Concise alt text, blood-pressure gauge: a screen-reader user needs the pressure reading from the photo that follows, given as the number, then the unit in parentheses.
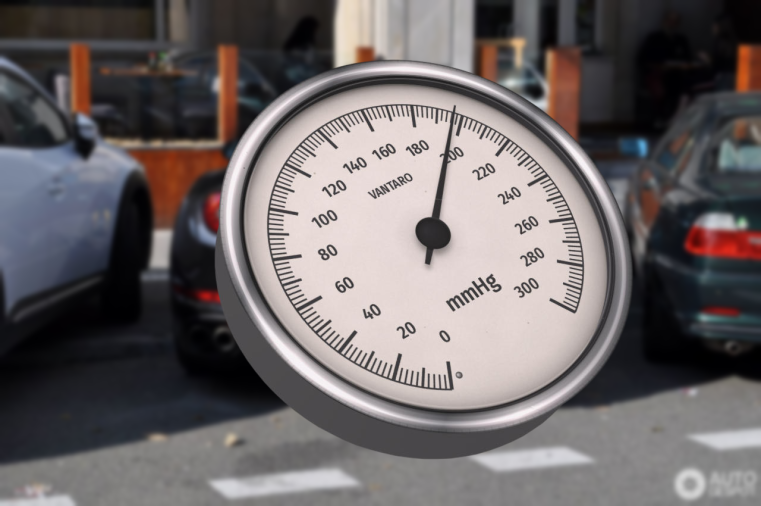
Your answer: 196 (mmHg)
